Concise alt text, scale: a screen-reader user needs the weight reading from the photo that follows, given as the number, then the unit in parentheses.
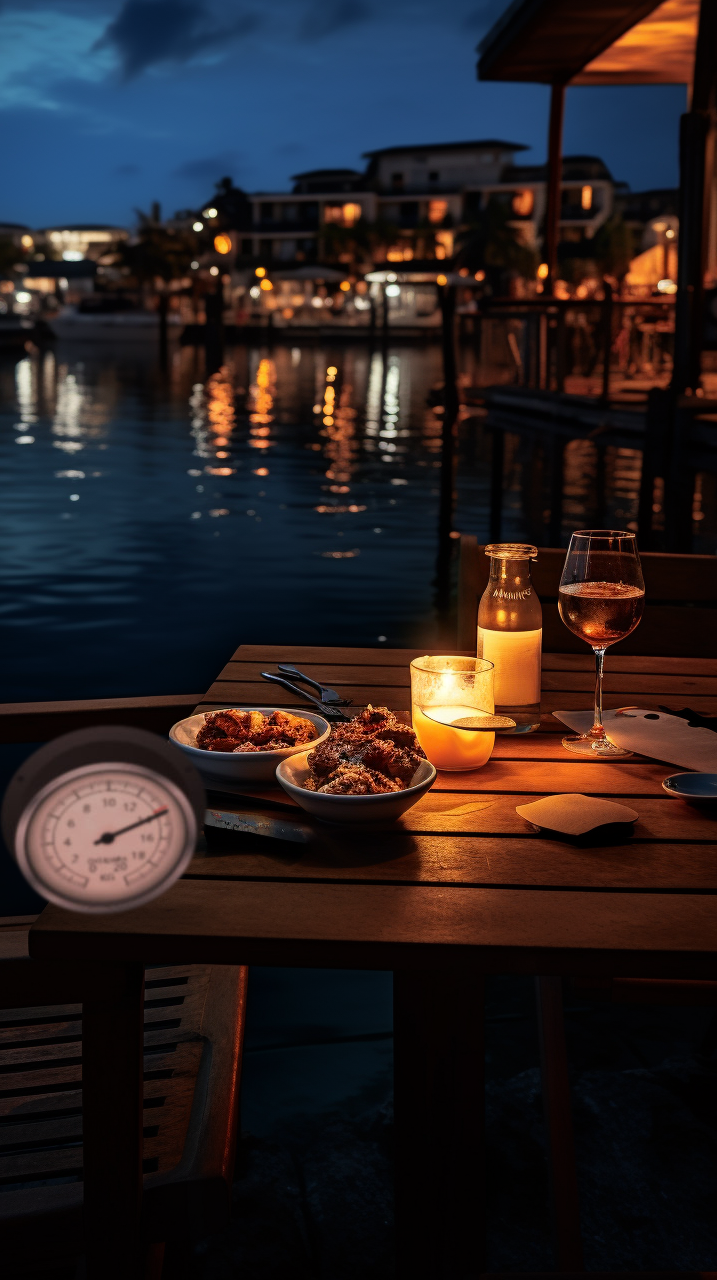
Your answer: 14 (kg)
